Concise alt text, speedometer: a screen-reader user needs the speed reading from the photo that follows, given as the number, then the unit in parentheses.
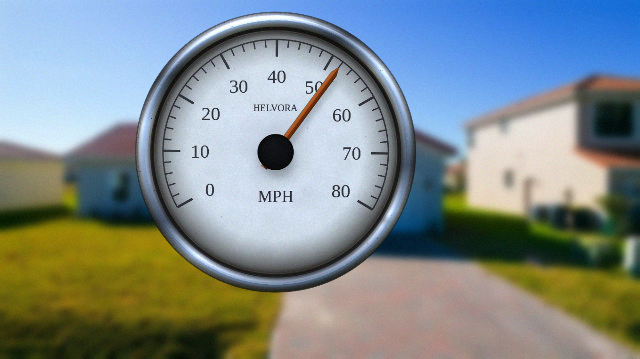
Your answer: 52 (mph)
